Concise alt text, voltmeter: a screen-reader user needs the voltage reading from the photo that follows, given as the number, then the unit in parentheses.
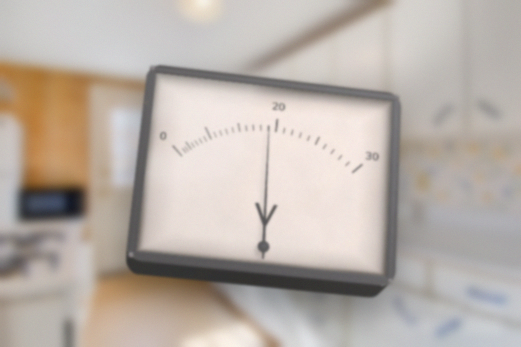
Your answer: 19 (V)
